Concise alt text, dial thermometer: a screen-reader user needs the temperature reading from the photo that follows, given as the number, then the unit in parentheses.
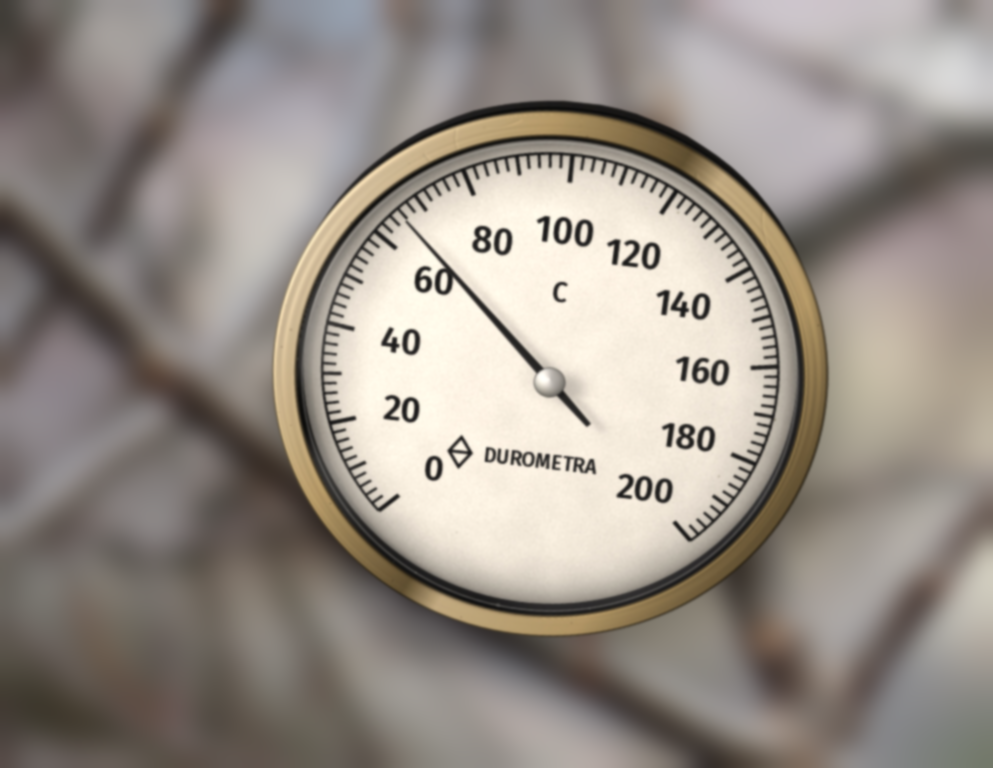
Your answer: 66 (°C)
